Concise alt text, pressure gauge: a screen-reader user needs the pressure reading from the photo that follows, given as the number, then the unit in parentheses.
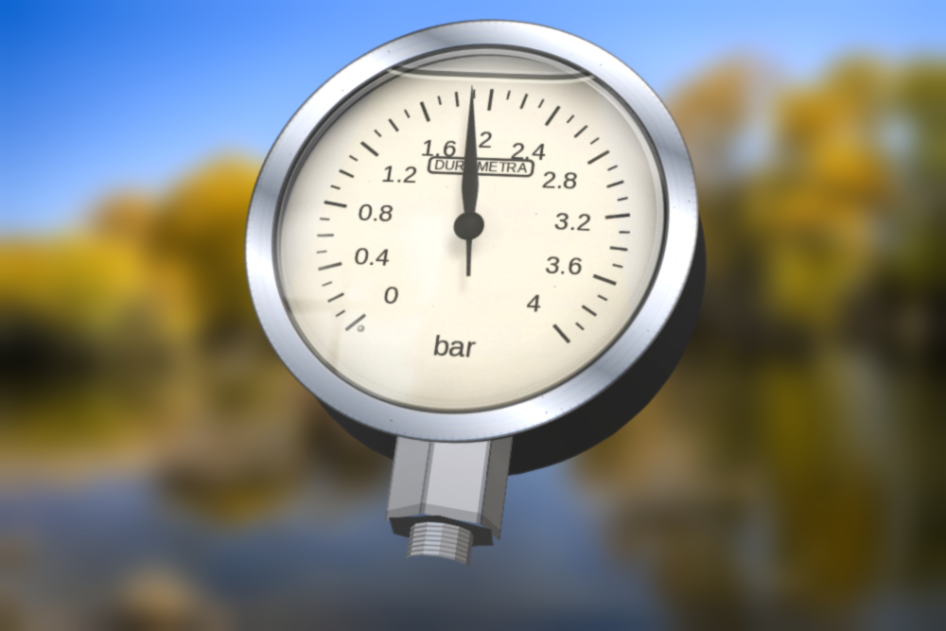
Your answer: 1.9 (bar)
